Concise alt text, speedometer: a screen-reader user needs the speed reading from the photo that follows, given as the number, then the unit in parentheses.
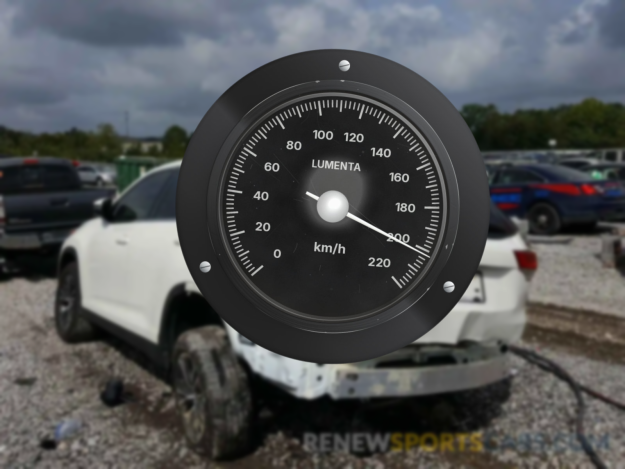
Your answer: 202 (km/h)
